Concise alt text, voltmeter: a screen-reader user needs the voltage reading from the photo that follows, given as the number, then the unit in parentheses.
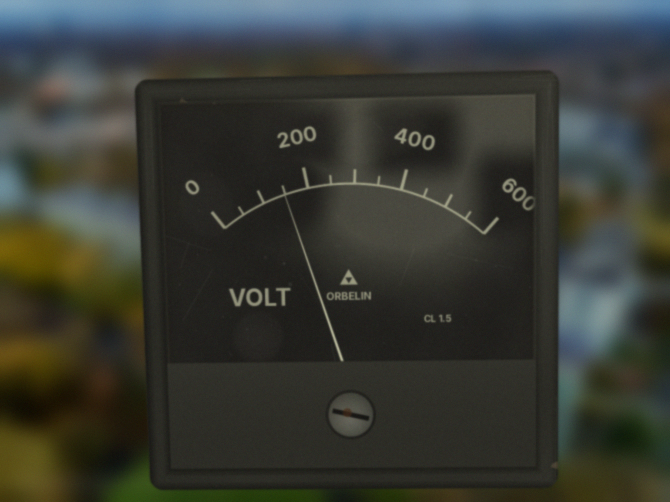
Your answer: 150 (V)
